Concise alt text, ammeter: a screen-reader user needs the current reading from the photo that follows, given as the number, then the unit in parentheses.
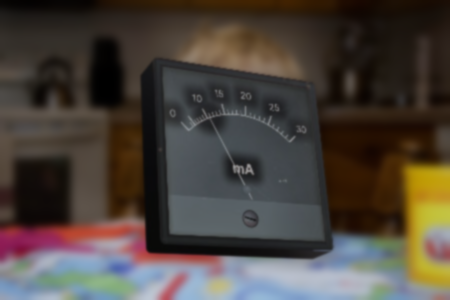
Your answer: 10 (mA)
